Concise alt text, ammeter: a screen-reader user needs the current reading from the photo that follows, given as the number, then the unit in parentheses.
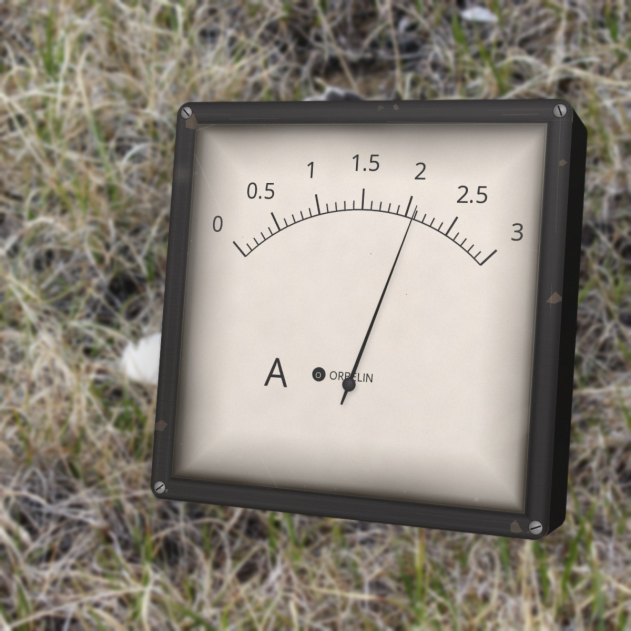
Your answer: 2.1 (A)
